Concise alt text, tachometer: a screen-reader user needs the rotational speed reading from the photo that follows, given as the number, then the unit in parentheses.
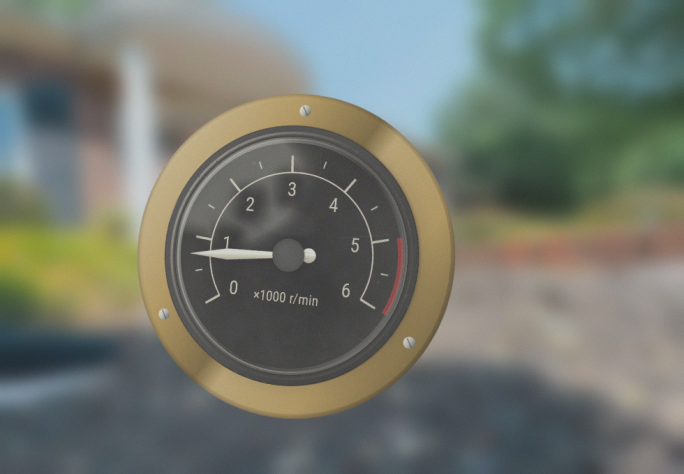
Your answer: 750 (rpm)
